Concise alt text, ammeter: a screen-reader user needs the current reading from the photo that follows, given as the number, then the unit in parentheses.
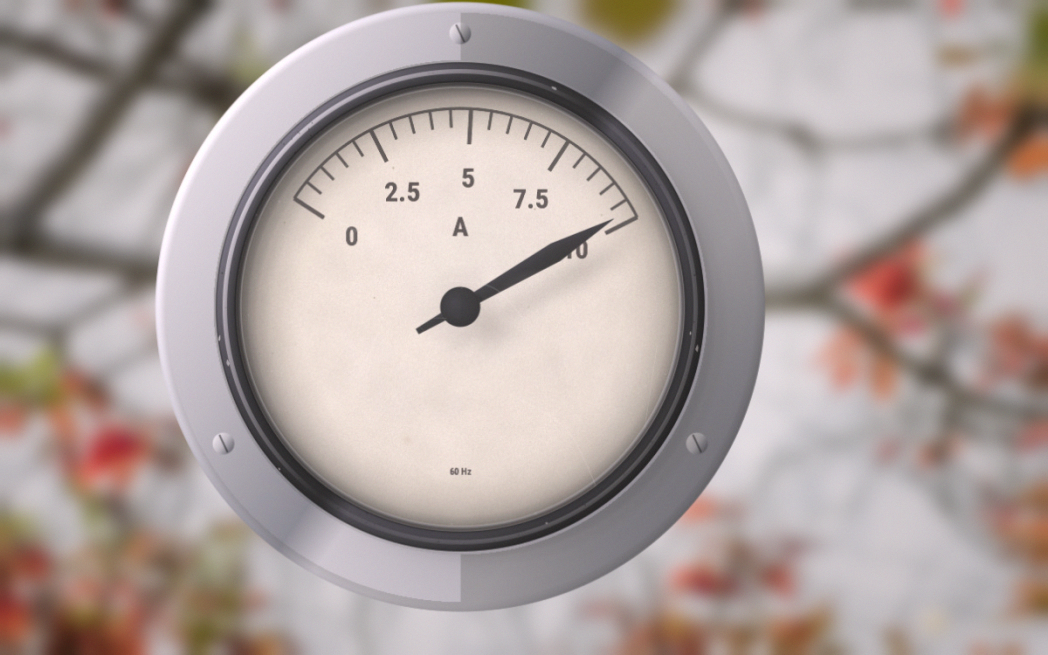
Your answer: 9.75 (A)
